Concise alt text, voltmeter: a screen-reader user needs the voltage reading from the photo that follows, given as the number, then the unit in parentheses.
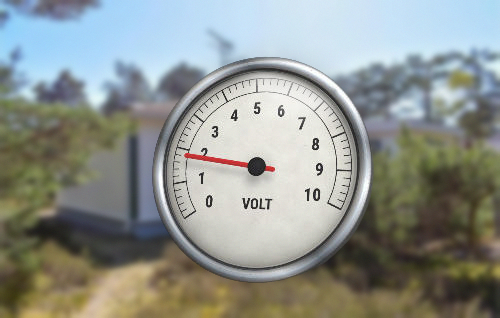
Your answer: 1.8 (V)
